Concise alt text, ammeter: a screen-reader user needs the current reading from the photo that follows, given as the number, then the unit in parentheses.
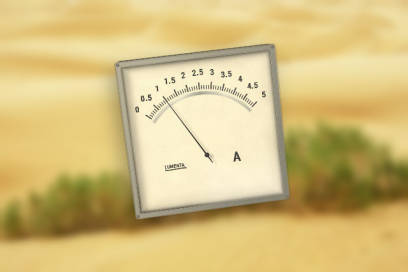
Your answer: 1 (A)
